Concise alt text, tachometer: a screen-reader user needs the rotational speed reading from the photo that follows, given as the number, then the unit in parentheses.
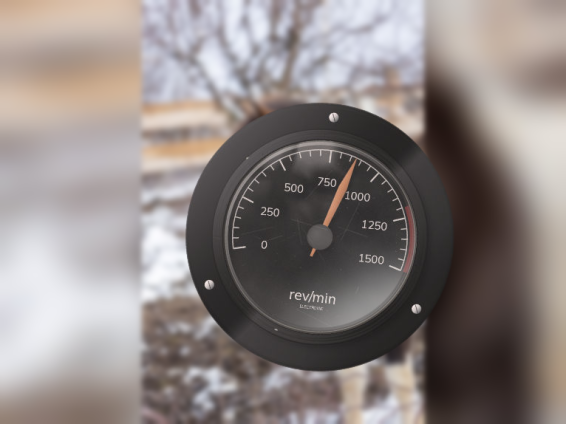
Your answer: 875 (rpm)
